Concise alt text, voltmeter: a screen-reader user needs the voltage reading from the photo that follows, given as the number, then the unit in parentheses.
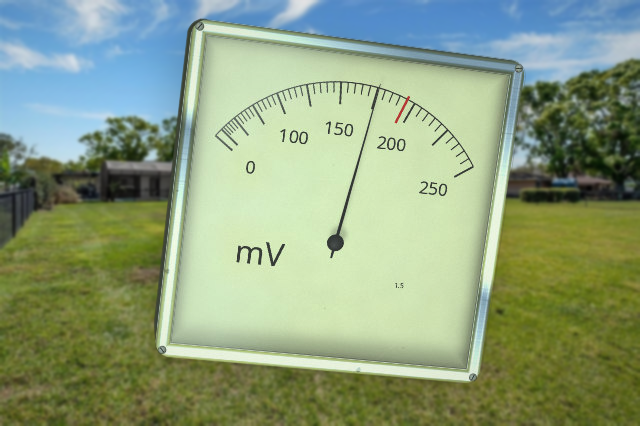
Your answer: 175 (mV)
